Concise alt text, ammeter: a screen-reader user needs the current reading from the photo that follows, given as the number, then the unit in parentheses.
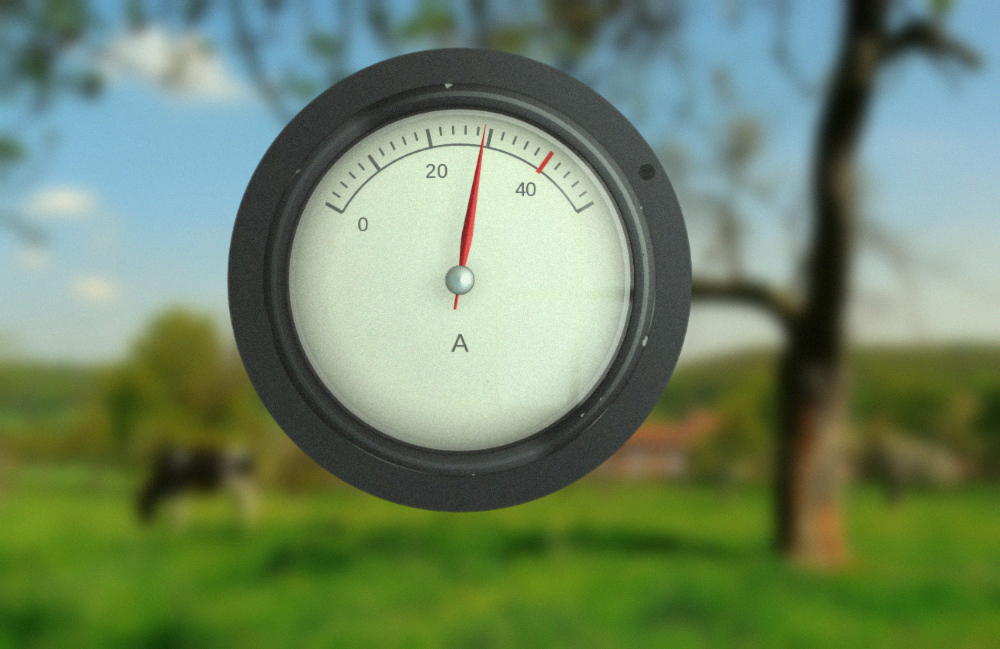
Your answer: 29 (A)
